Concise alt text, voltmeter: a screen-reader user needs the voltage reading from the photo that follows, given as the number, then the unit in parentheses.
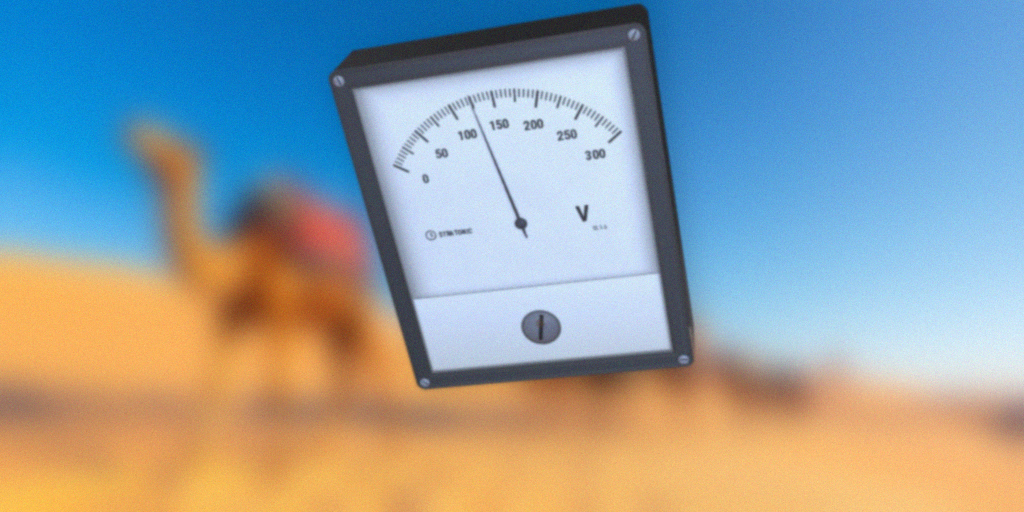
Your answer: 125 (V)
